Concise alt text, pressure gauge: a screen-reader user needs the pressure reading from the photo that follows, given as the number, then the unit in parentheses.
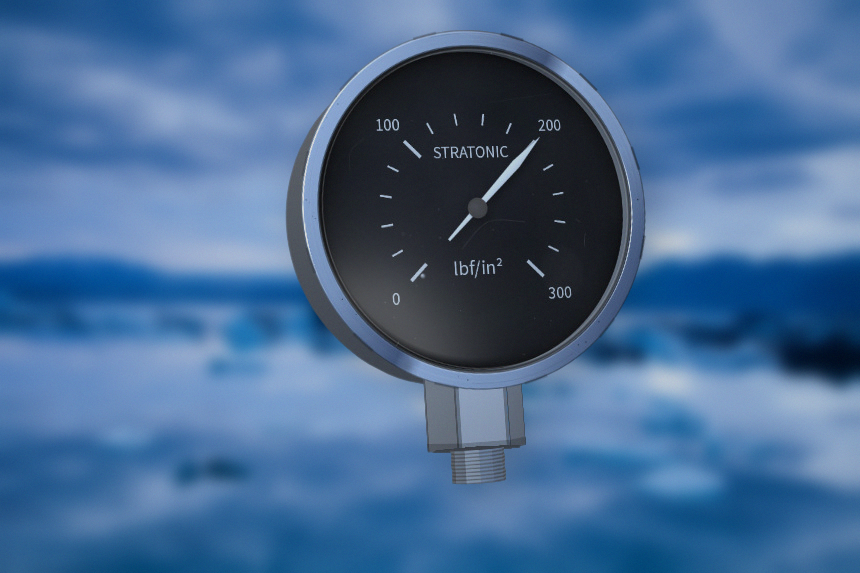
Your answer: 200 (psi)
